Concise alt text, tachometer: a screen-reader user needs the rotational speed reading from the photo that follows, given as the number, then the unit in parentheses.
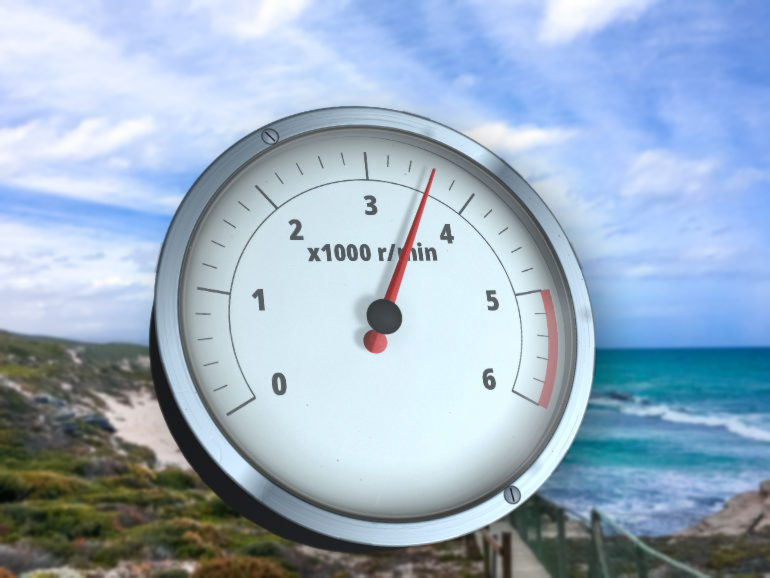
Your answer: 3600 (rpm)
